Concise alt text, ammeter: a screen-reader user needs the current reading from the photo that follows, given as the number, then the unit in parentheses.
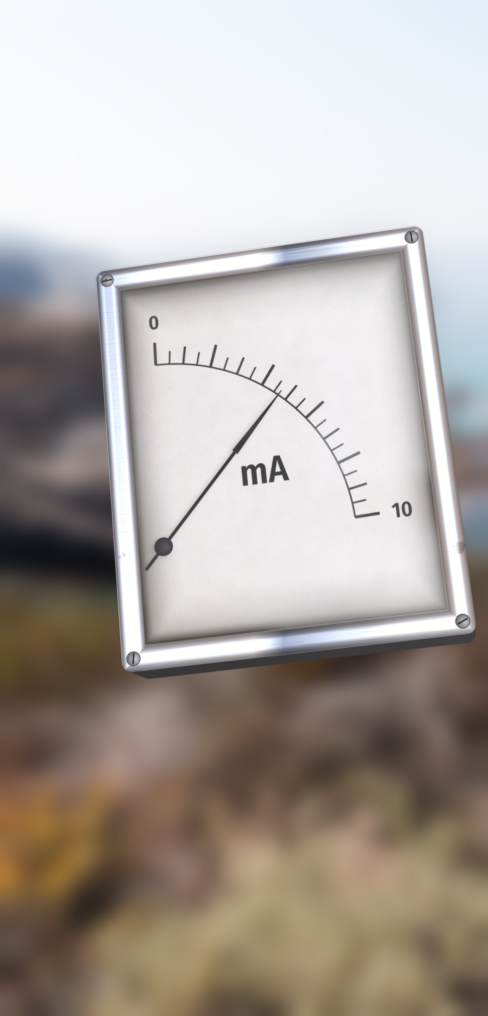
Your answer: 4.75 (mA)
